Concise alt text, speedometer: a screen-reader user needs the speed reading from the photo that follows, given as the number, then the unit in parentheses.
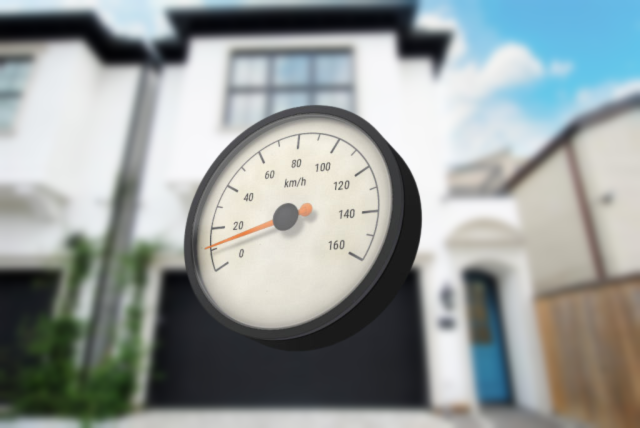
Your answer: 10 (km/h)
